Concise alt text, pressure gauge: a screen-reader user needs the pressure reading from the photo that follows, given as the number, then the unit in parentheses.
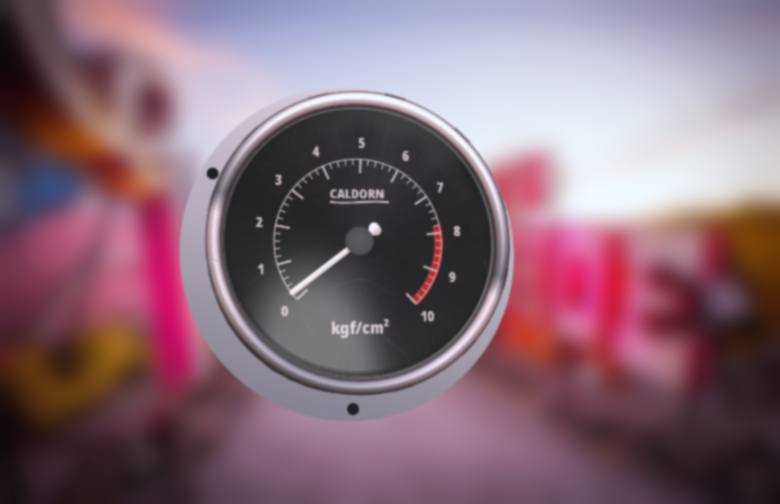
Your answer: 0.2 (kg/cm²)
